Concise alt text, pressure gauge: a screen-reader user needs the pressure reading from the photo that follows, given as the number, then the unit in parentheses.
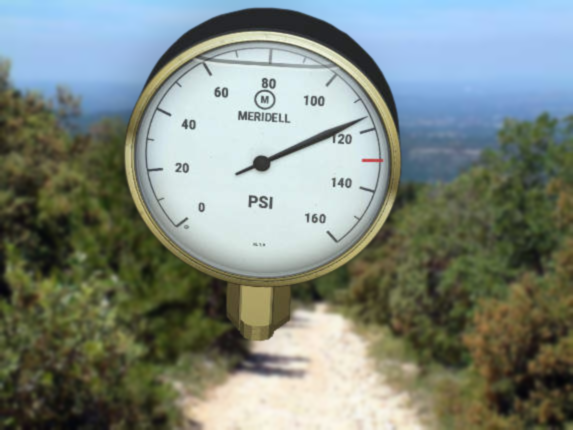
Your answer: 115 (psi)
